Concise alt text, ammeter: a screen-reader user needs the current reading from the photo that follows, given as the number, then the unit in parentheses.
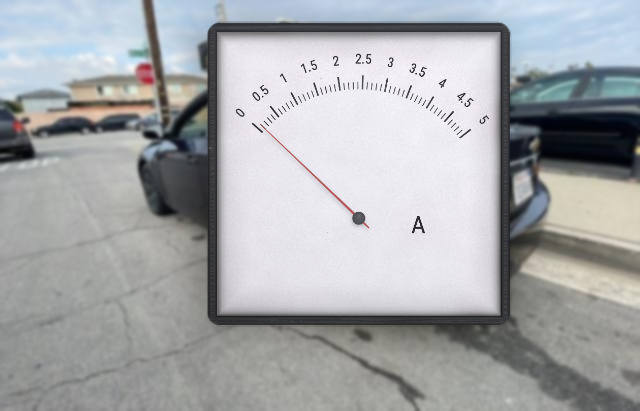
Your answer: 0.1 (A)
